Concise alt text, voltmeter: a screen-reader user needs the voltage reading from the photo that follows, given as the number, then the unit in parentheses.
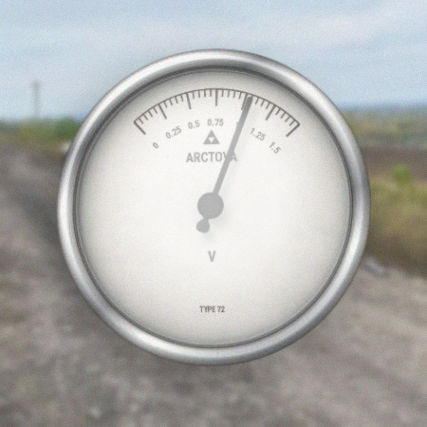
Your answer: 1.05 (V)
